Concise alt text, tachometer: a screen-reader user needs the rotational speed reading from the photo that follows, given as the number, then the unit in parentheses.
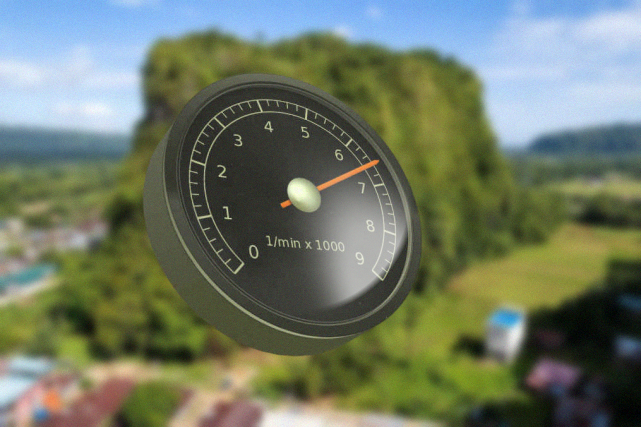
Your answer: 6600 (rpm)
